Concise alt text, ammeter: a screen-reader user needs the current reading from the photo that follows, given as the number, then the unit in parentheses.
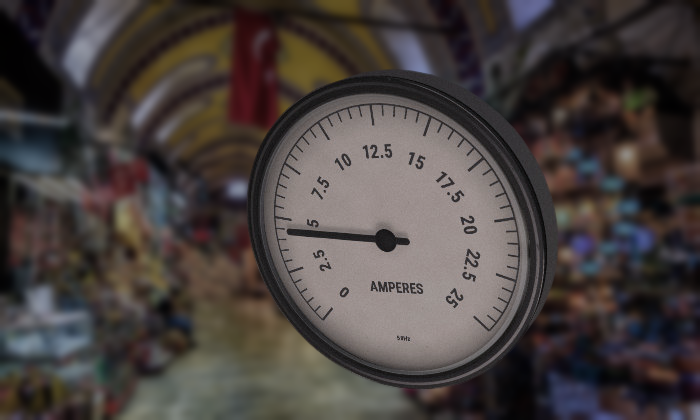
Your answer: 4.5 (A)
